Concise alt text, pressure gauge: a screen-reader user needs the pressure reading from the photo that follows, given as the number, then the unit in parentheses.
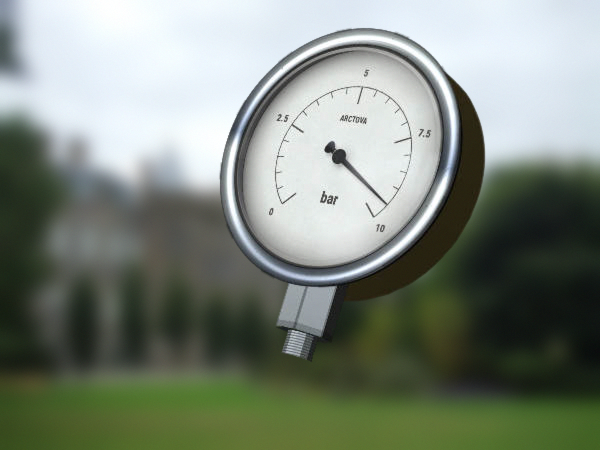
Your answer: 9.5 (bar)
